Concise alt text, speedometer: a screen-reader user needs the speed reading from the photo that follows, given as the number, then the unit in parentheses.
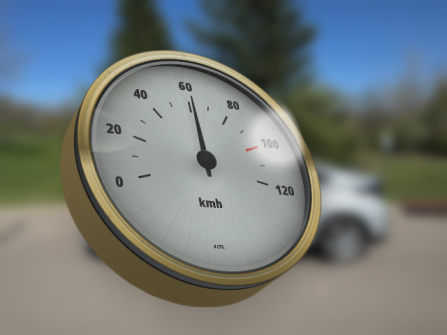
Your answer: 60 (km/h)
